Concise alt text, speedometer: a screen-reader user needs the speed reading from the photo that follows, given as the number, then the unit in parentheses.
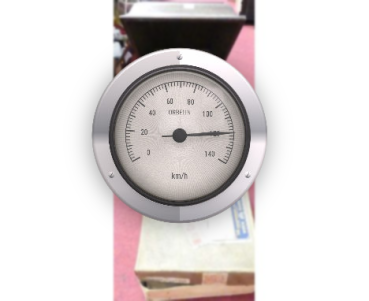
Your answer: 120 (km/h)
